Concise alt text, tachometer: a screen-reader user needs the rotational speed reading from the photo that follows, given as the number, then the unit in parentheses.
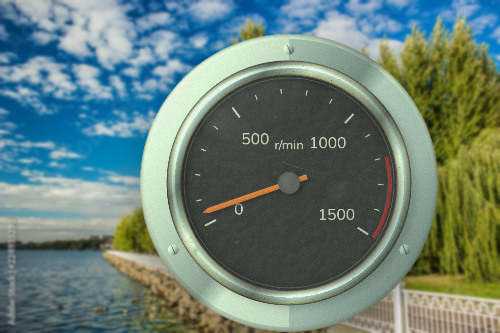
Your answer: 50 (rpm)
